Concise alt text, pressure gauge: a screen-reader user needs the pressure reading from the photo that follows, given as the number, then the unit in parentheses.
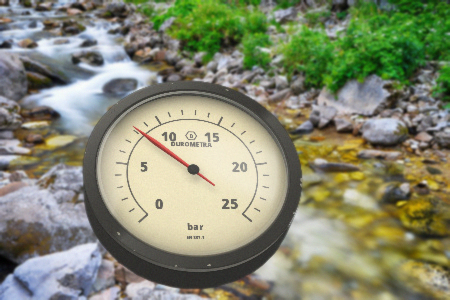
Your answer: 8 (bar)
